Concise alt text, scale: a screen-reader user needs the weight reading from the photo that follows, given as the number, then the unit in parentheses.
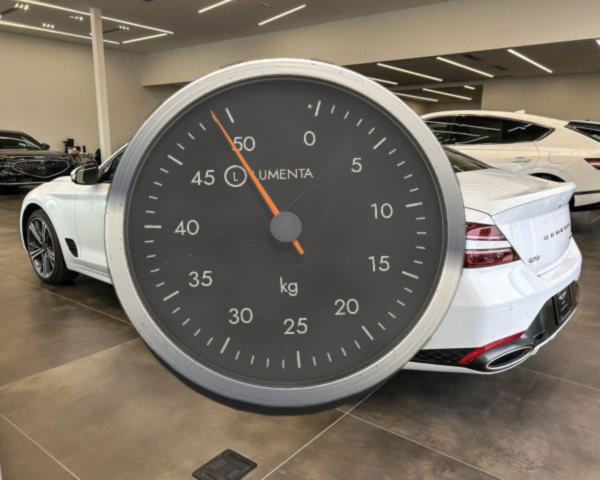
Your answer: 49 (kg)
